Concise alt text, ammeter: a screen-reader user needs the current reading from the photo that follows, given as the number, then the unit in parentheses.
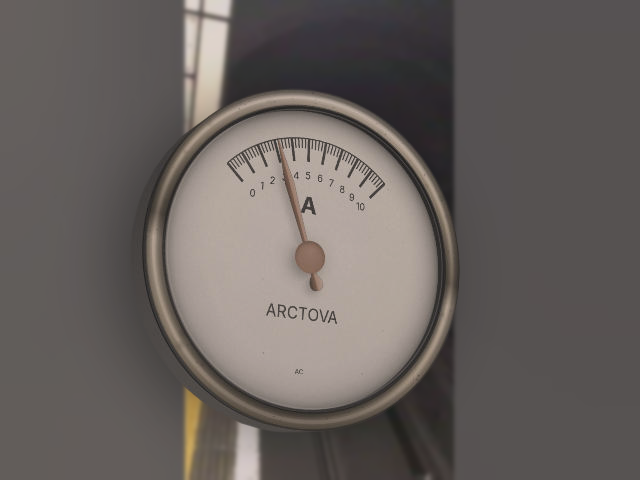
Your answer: 3 (A)
